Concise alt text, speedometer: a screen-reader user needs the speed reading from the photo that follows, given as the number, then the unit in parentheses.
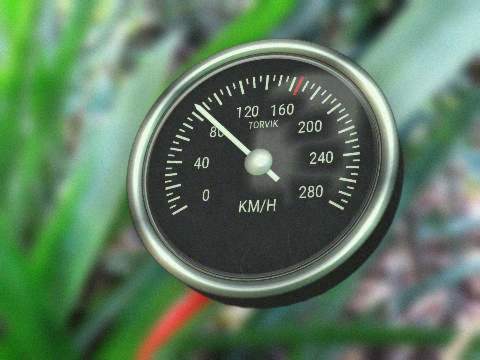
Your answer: 85 (km/h)
